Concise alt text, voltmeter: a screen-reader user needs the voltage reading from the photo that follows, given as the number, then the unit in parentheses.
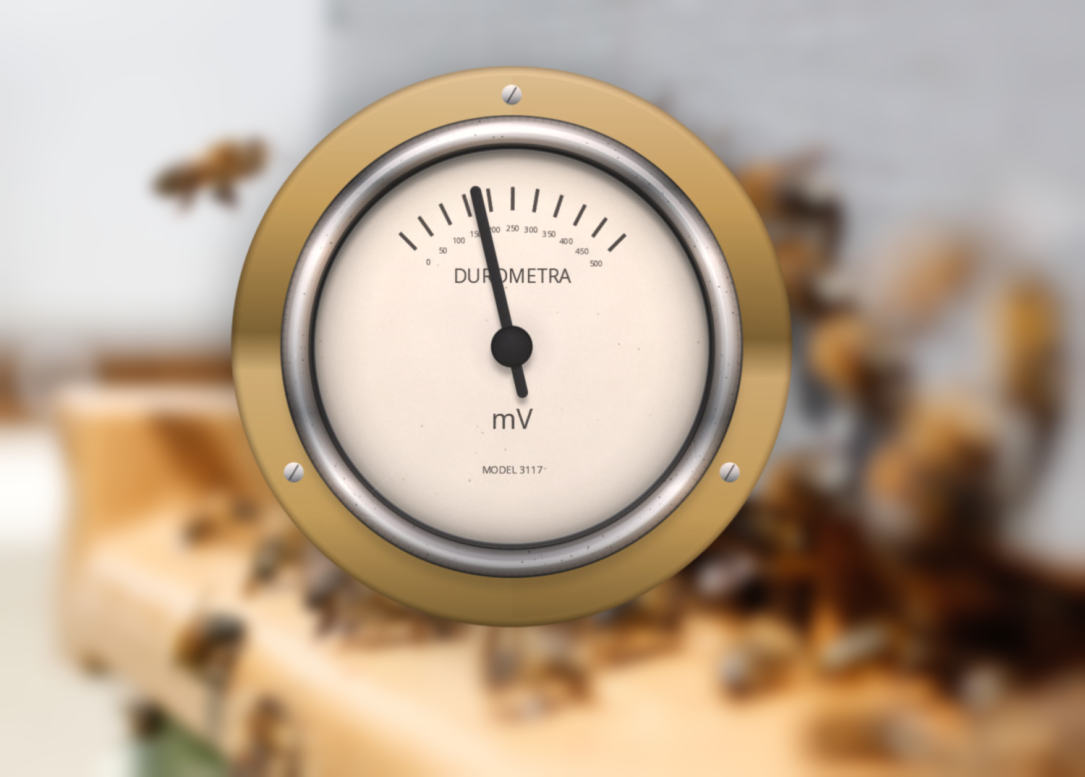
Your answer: 175 (mV)
